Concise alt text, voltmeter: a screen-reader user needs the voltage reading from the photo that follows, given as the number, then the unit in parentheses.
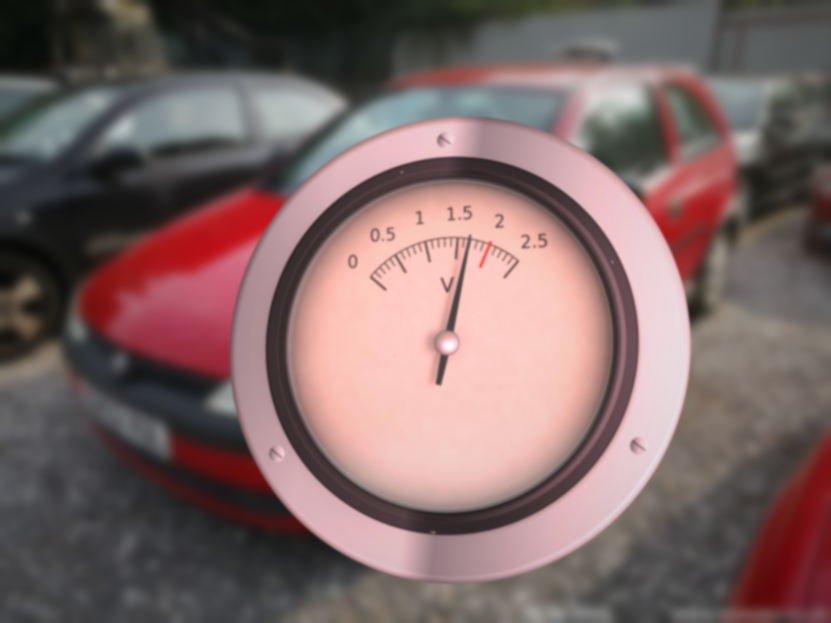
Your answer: 1.7 (V)
